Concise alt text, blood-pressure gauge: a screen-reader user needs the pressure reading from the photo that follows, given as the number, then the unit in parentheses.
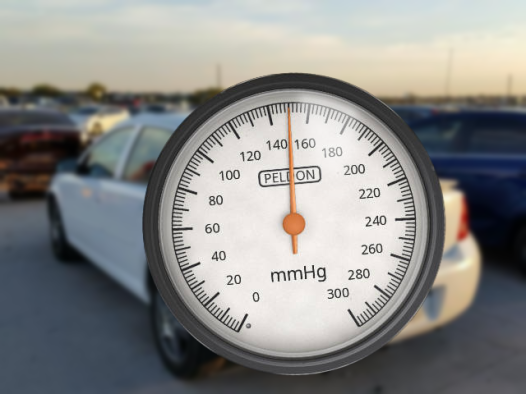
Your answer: 150 (mmHg)
